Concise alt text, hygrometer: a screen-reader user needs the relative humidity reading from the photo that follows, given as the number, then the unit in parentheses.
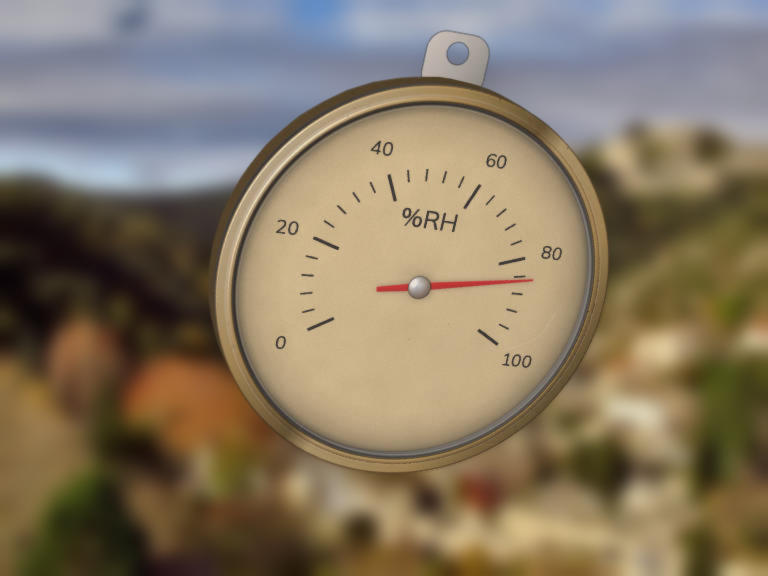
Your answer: 84 (%)
